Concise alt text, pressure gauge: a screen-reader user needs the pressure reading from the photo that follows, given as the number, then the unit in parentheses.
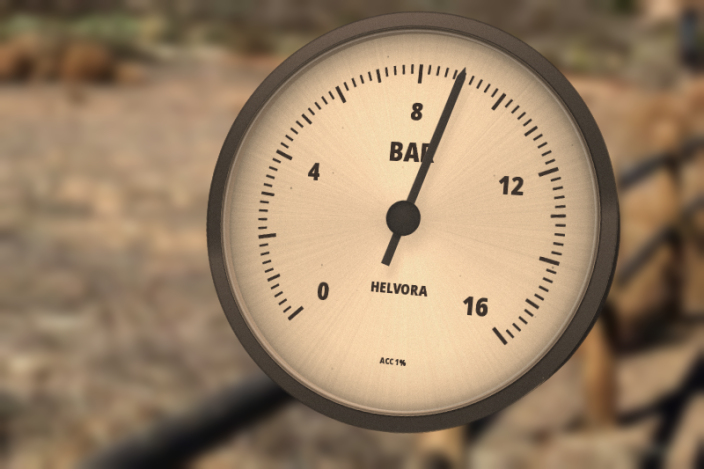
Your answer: 9 (bar)
